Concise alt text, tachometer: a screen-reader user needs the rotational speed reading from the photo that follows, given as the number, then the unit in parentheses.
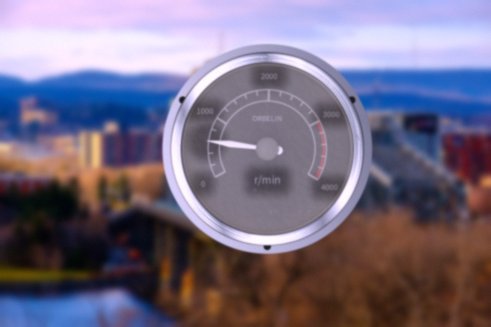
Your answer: 600 (rpm)
